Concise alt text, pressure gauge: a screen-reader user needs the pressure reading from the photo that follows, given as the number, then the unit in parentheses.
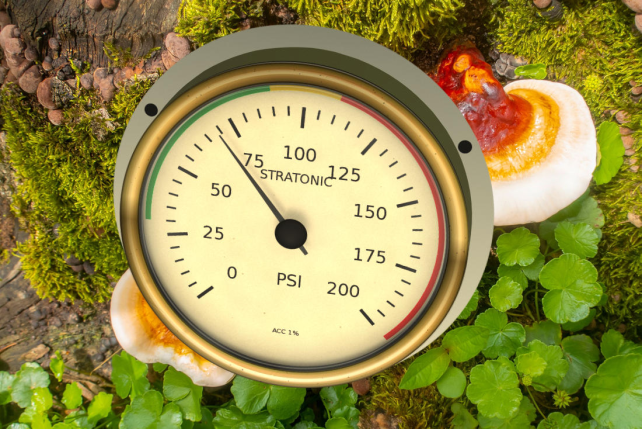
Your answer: 70 (psi)
